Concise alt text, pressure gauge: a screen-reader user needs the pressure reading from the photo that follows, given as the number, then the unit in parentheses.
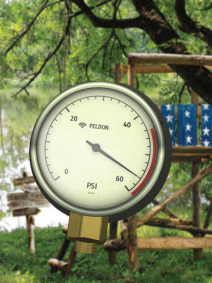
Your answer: 56 (psi)
